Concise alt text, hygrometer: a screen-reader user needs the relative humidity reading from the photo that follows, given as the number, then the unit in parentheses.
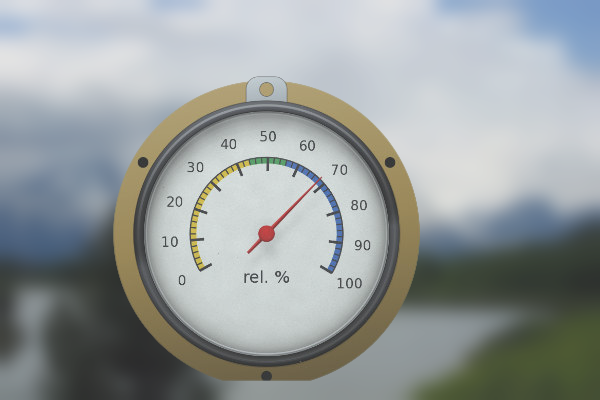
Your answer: 68 (%)
